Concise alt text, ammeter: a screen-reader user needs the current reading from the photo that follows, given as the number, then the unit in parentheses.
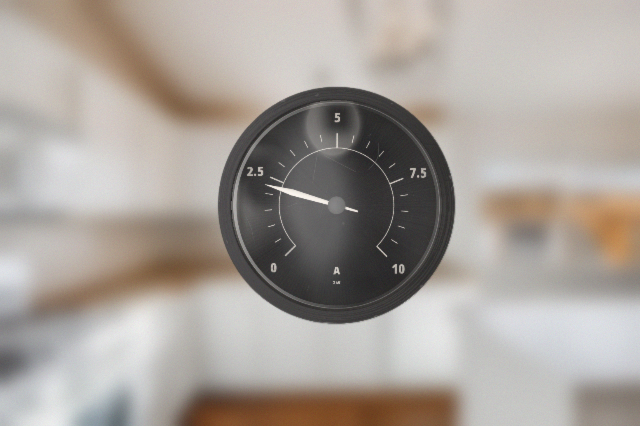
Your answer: 2.25 (A)
